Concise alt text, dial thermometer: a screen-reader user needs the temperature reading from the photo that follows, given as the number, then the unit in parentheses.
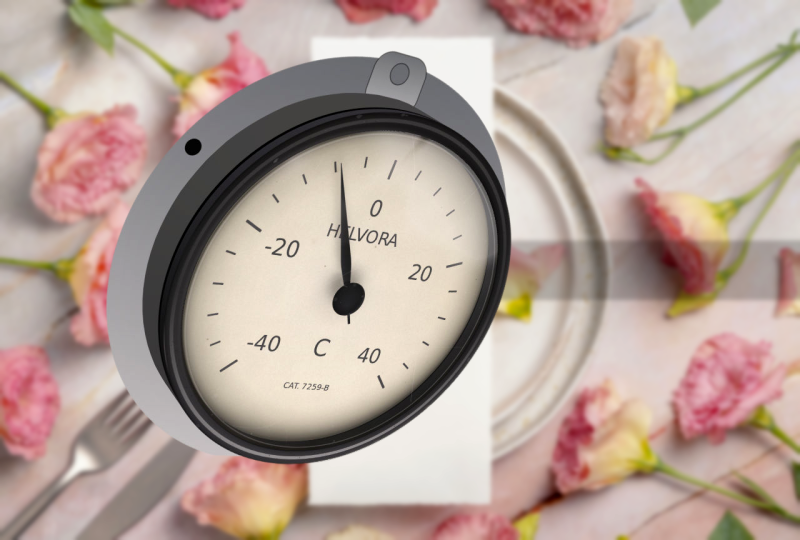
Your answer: -8 (°C)
